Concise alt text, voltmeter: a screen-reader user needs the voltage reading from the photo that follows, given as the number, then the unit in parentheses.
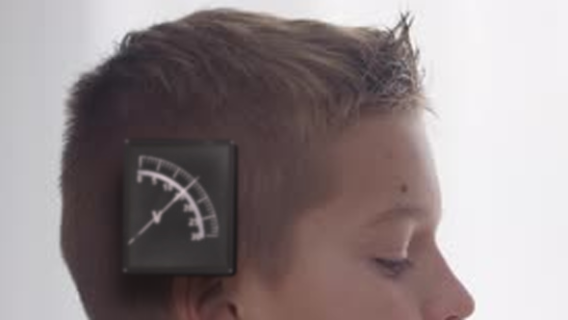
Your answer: 15 (V)
